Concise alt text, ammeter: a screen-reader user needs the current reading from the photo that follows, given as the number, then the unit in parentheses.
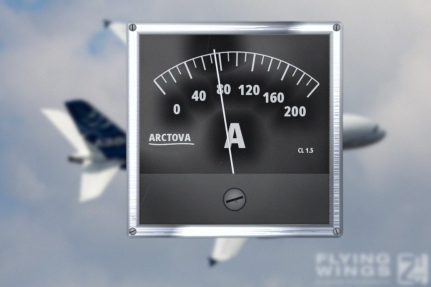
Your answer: 75 (A)
